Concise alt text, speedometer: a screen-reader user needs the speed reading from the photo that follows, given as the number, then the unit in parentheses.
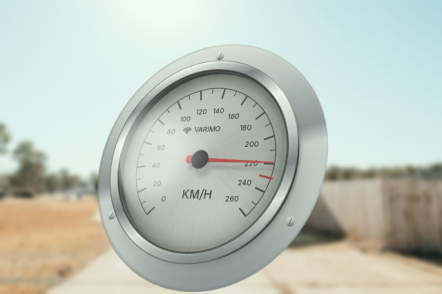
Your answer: 220 (km/h)
